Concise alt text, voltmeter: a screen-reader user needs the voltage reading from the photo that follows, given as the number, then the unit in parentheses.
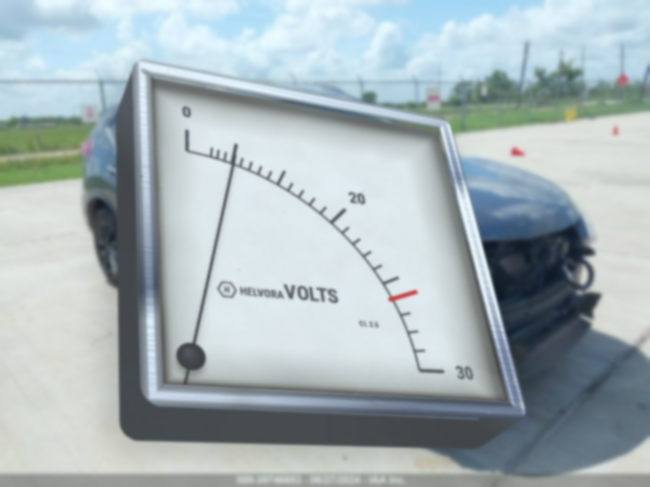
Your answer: 10 (V)
